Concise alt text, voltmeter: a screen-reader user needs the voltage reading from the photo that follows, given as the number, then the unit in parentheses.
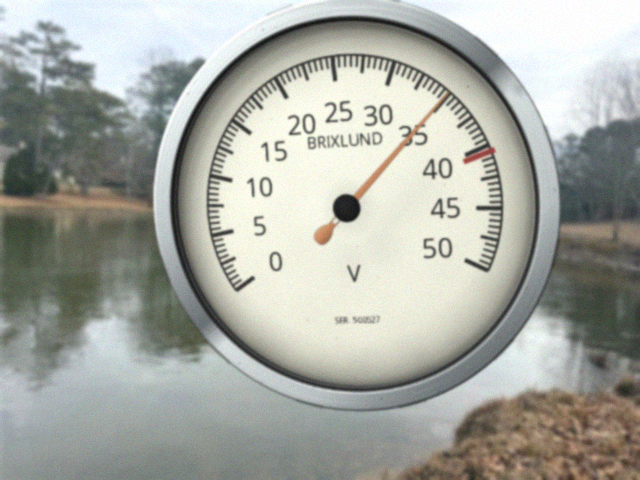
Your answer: 35 (V)
